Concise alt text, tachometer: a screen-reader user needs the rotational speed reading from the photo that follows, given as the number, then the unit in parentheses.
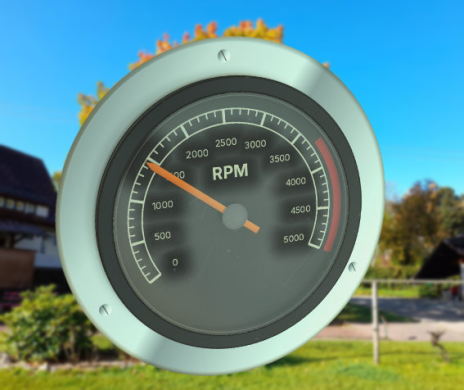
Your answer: 1450 (rpm)
